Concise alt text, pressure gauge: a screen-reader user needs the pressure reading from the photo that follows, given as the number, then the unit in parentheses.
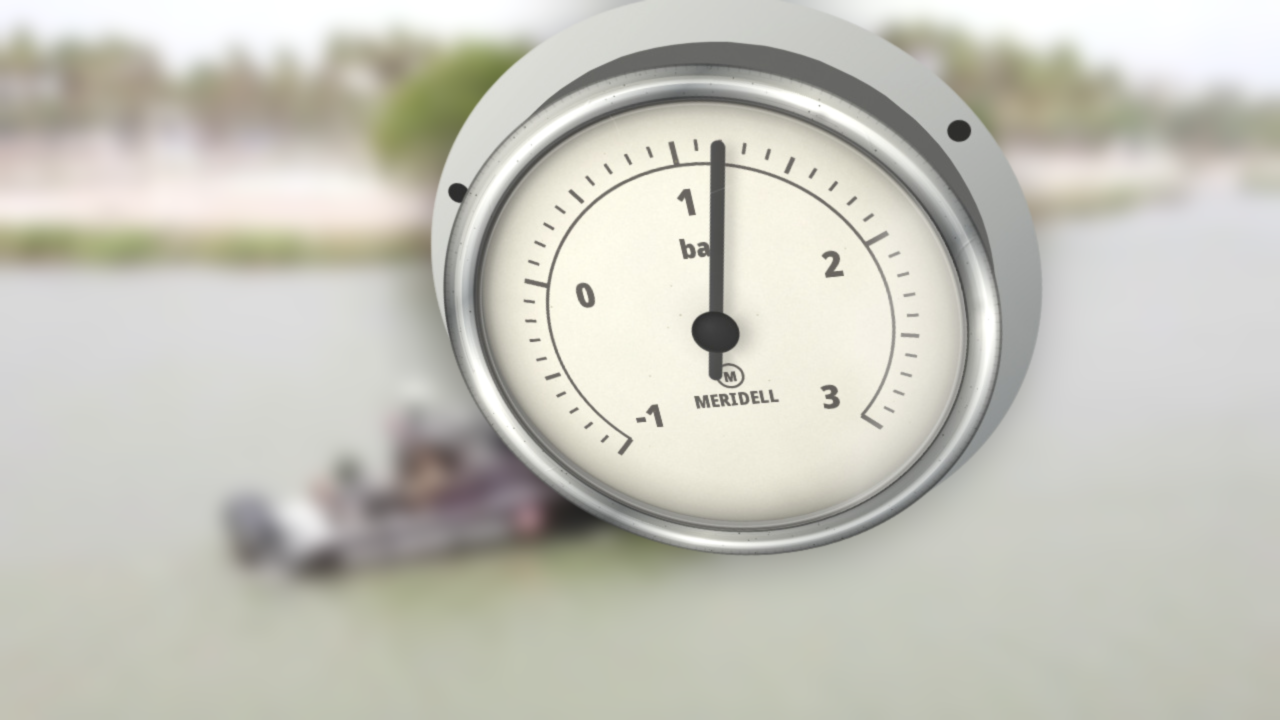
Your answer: 1.2 (bar)
